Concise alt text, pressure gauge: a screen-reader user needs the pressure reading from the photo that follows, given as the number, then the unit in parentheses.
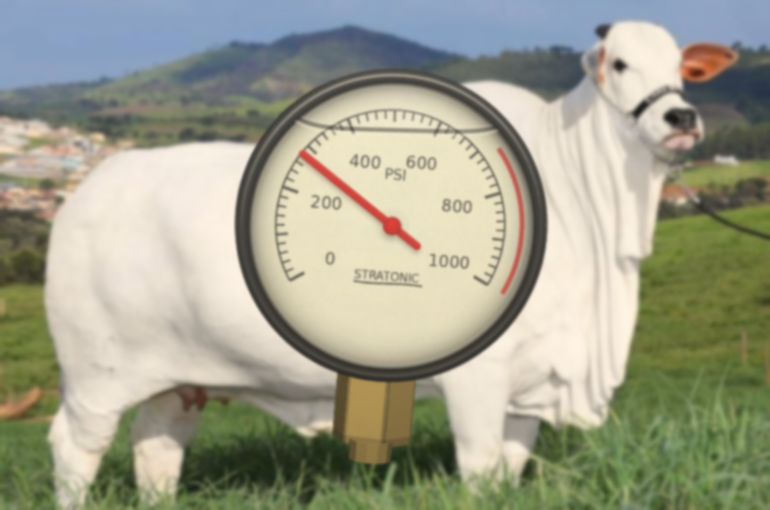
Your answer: 280 (psi)
